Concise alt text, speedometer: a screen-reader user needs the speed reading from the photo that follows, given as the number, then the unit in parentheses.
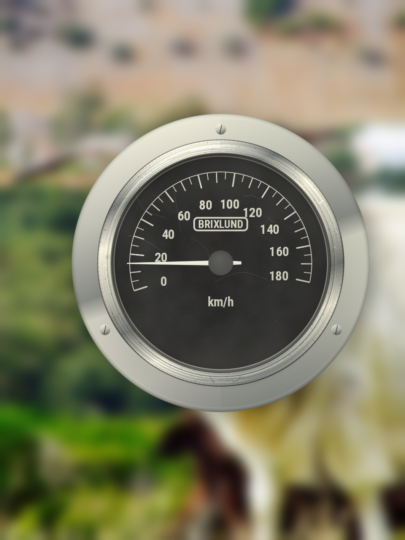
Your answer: 15 (km/h)
